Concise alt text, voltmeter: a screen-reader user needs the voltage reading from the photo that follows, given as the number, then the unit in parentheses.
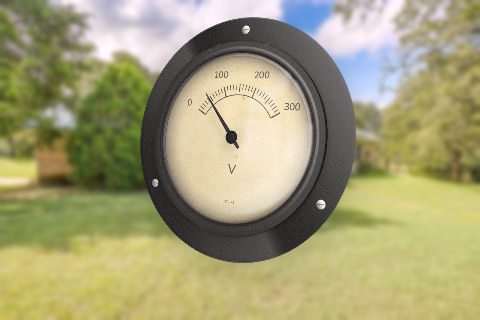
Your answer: 50 (V)
